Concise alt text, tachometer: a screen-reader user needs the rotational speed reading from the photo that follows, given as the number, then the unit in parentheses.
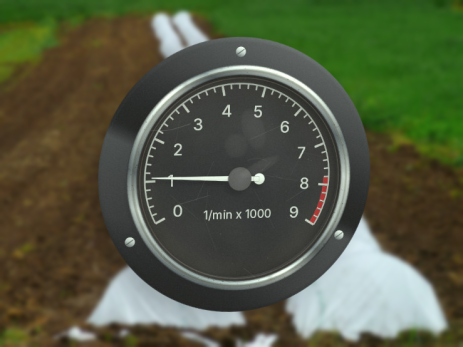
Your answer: 1100 (rpm)
